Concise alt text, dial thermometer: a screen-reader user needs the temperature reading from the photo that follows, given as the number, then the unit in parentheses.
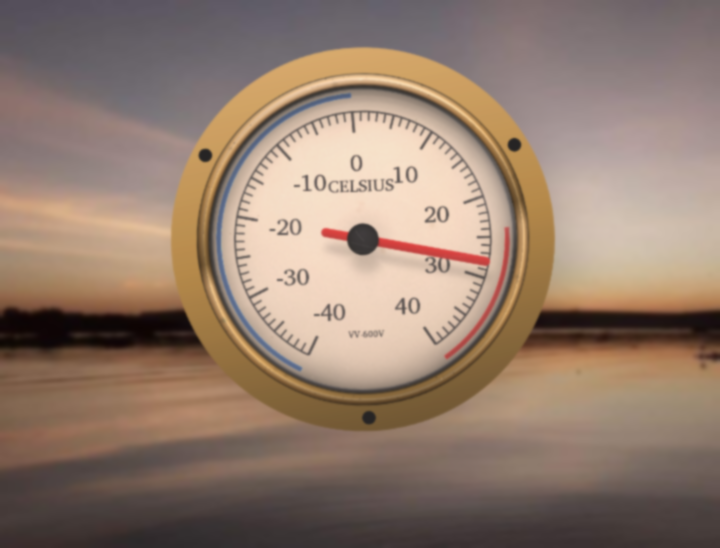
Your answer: 28 (°C)
